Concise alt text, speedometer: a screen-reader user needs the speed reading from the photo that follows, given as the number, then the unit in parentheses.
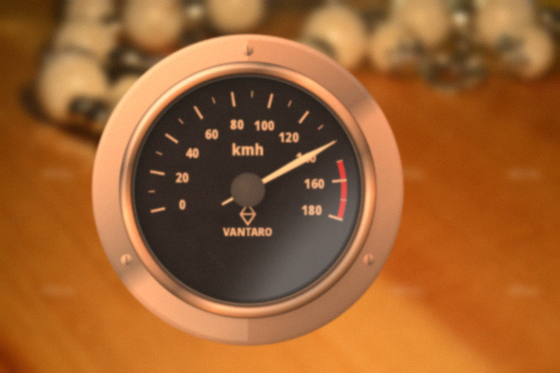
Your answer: 140 (km/h)
